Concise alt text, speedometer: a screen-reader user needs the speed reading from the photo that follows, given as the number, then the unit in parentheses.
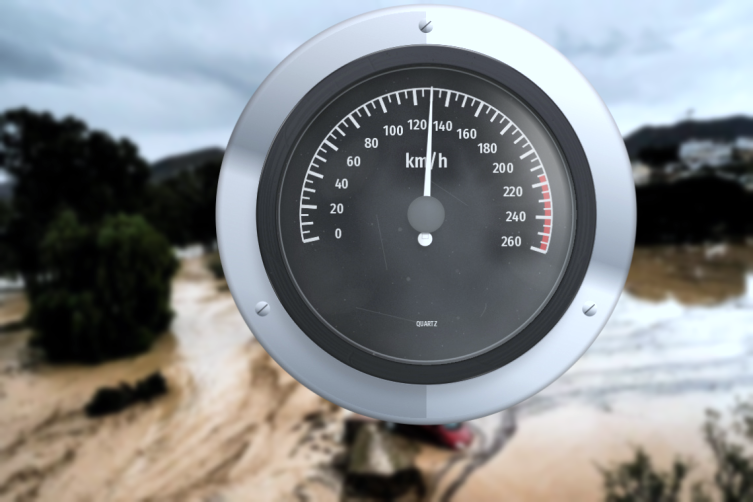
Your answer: 130 (km/h)
